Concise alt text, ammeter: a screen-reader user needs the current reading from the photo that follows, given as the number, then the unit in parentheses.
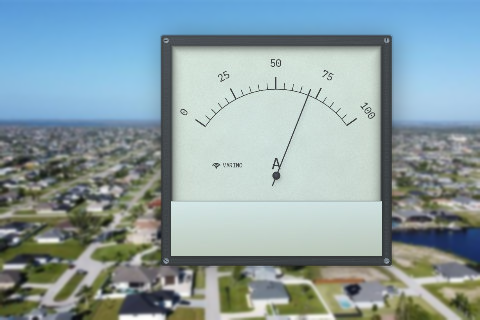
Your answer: 70 (A)
